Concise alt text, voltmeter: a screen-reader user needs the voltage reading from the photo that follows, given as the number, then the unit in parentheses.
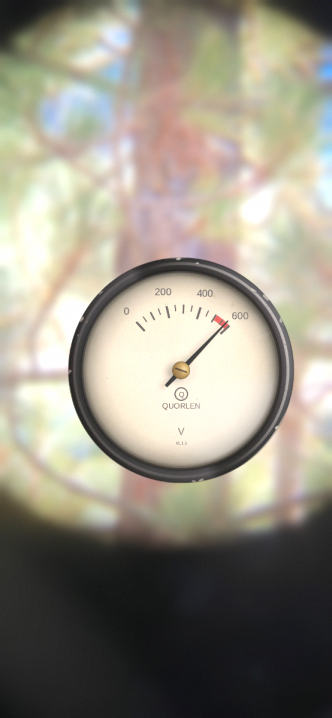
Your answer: 575 (V)
